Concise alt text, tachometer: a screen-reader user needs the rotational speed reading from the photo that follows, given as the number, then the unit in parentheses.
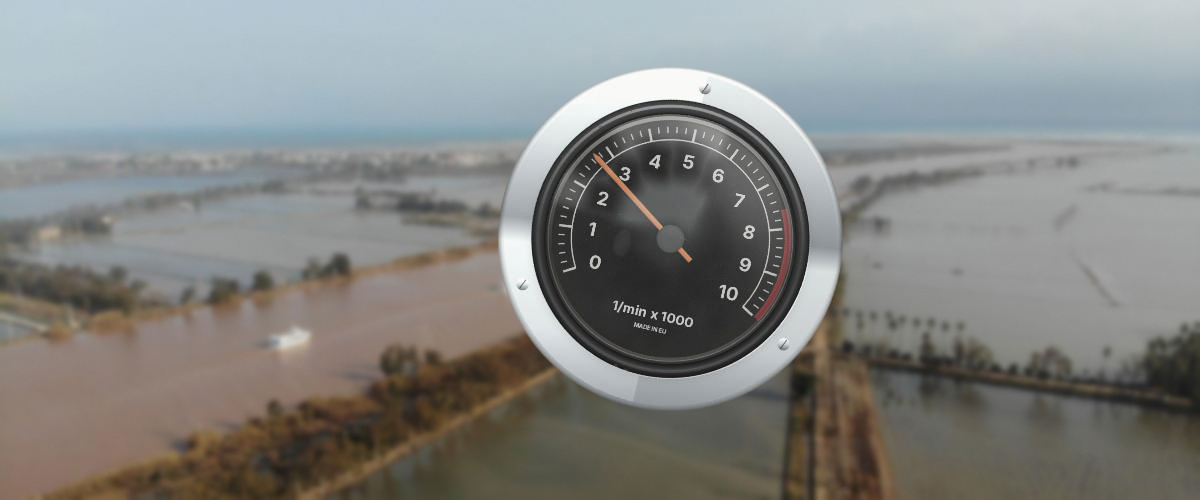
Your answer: 2700 (rpm)
